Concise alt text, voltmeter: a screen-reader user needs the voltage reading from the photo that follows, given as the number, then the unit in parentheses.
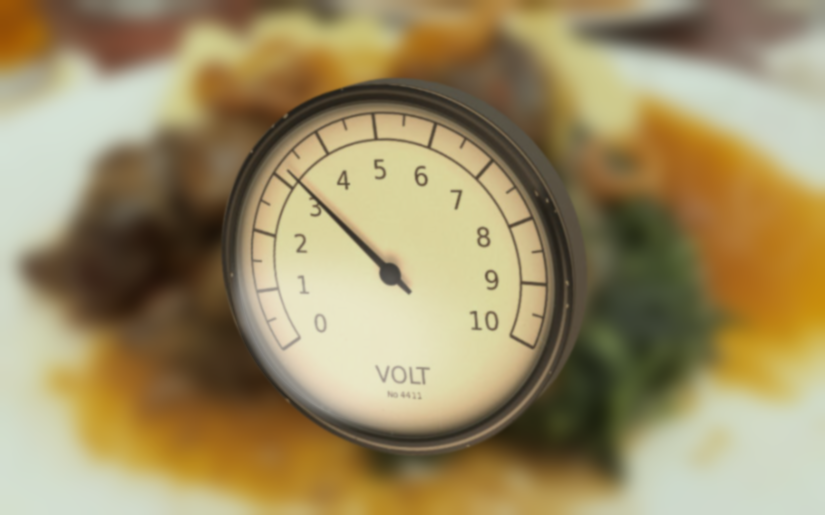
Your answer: 3.25 (V)
